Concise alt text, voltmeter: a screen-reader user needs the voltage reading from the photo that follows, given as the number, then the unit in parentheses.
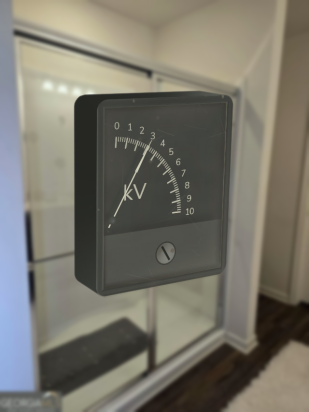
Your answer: 3 (kV)
